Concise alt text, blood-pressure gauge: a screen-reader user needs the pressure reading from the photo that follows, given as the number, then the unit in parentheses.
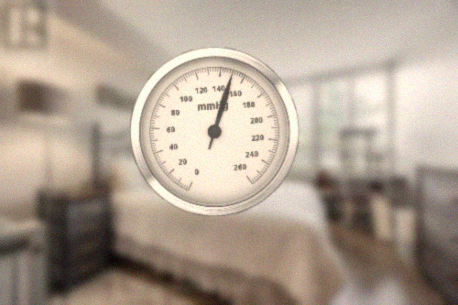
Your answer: 150 (mmHg)
